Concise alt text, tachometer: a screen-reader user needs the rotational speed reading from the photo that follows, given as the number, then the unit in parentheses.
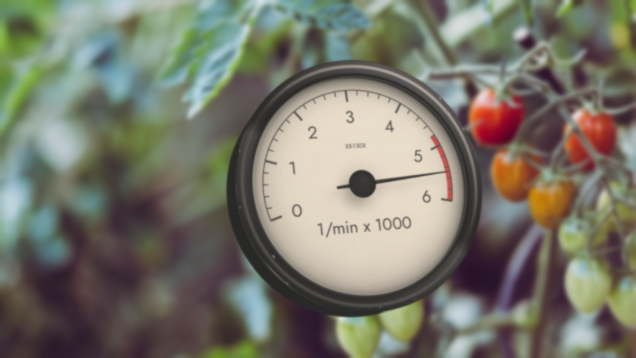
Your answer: 5500 (rpm)
